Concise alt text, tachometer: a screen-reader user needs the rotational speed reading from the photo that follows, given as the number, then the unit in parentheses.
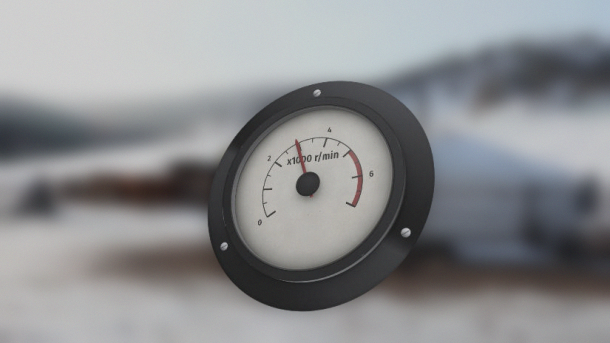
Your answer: 3000 (rpm)
